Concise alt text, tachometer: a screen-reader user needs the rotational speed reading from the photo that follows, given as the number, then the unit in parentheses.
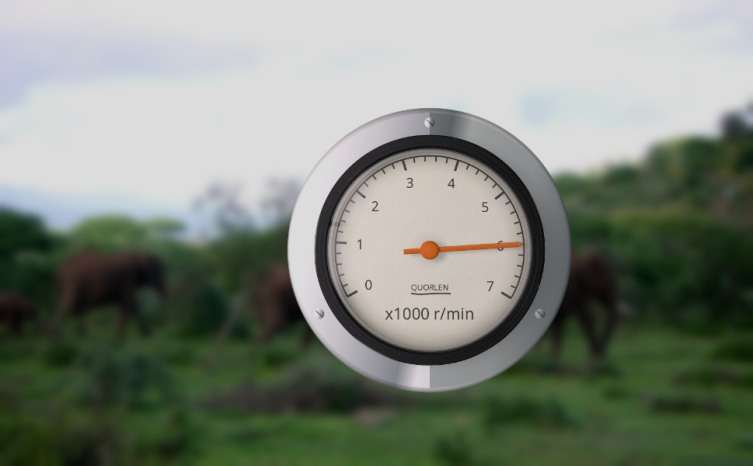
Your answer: 6000 (rpm)
